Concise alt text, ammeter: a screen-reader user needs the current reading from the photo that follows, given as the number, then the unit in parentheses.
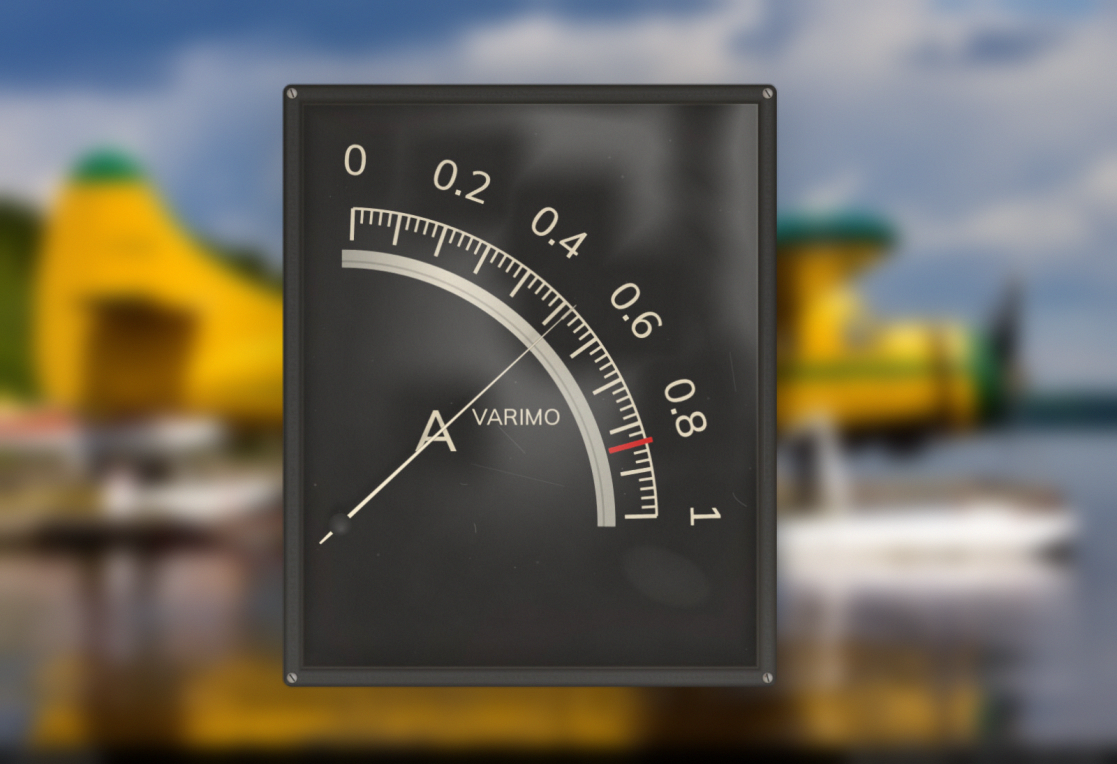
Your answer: 0.52 (A)
